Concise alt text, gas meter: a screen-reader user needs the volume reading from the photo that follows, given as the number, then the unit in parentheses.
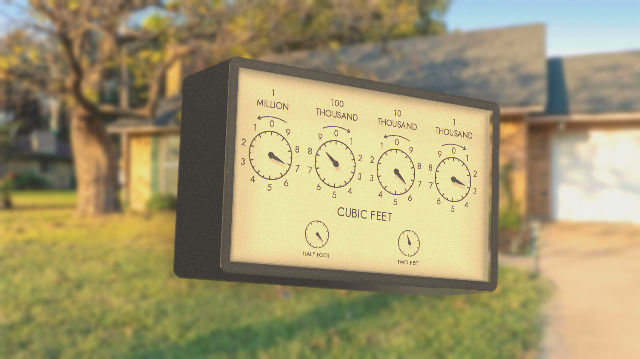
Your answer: 686300 (ft³)
